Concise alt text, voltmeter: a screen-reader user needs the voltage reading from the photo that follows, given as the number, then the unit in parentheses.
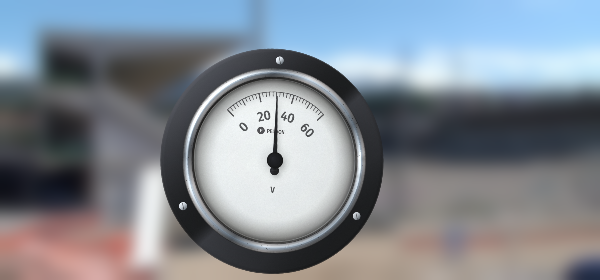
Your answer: 30 (V)
